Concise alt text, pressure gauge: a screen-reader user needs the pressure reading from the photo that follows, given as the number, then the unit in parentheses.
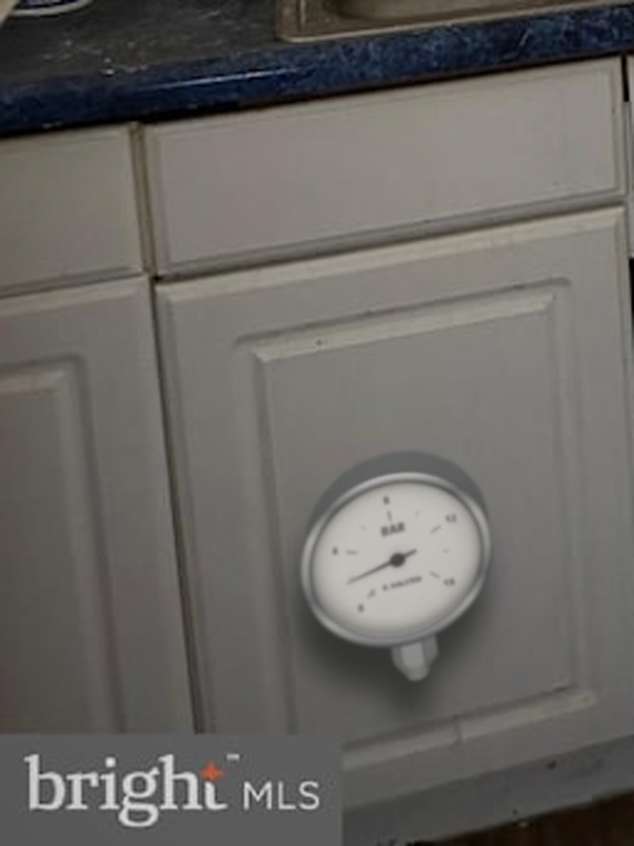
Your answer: 2 (bar)
